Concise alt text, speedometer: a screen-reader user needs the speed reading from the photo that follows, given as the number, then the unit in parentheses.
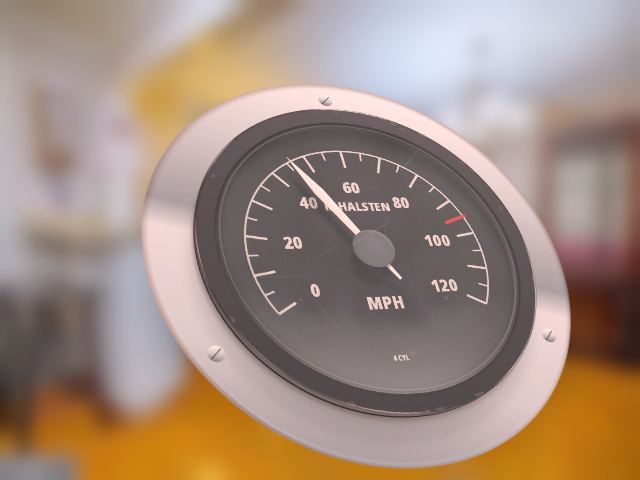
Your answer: 45 (mph)
